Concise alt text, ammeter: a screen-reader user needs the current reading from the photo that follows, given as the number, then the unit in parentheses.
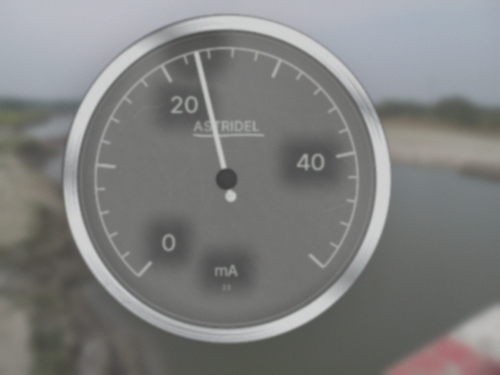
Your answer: 23 (mA)
